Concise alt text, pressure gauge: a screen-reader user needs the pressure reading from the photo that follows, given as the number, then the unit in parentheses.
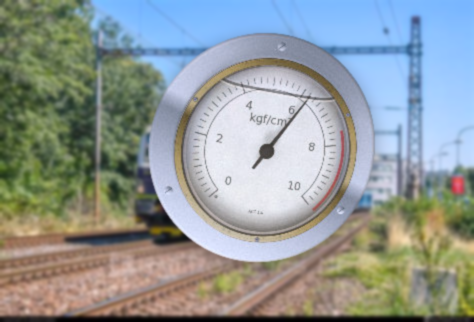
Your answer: 6.2 (kg/cm²)
